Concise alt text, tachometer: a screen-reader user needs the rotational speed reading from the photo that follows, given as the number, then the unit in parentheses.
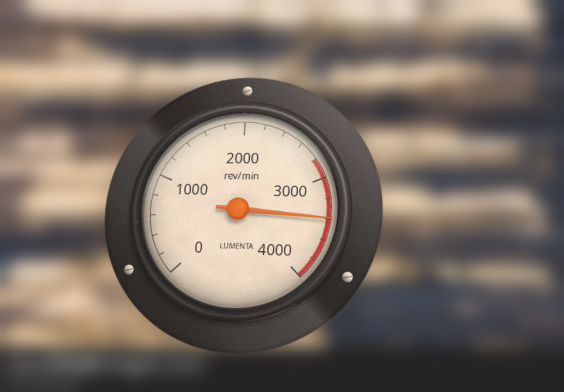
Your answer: 3400 (rpm)
